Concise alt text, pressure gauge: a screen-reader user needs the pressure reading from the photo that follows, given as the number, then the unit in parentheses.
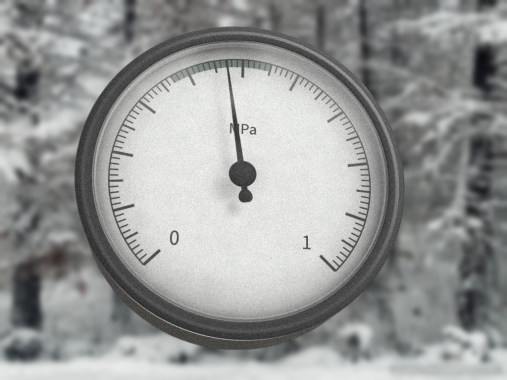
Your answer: 0.47 (MPa)
